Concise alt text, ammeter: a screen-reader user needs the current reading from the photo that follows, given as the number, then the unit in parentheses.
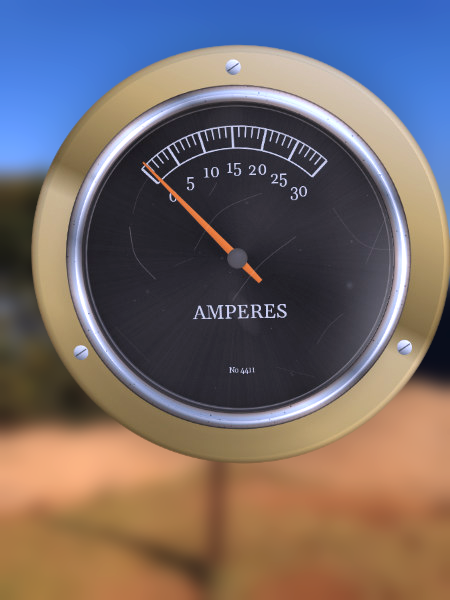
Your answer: 1 (A)
